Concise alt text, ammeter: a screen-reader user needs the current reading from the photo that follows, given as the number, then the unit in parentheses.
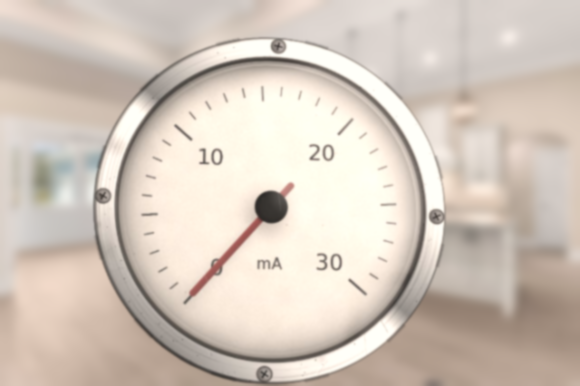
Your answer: 0 (mA)
